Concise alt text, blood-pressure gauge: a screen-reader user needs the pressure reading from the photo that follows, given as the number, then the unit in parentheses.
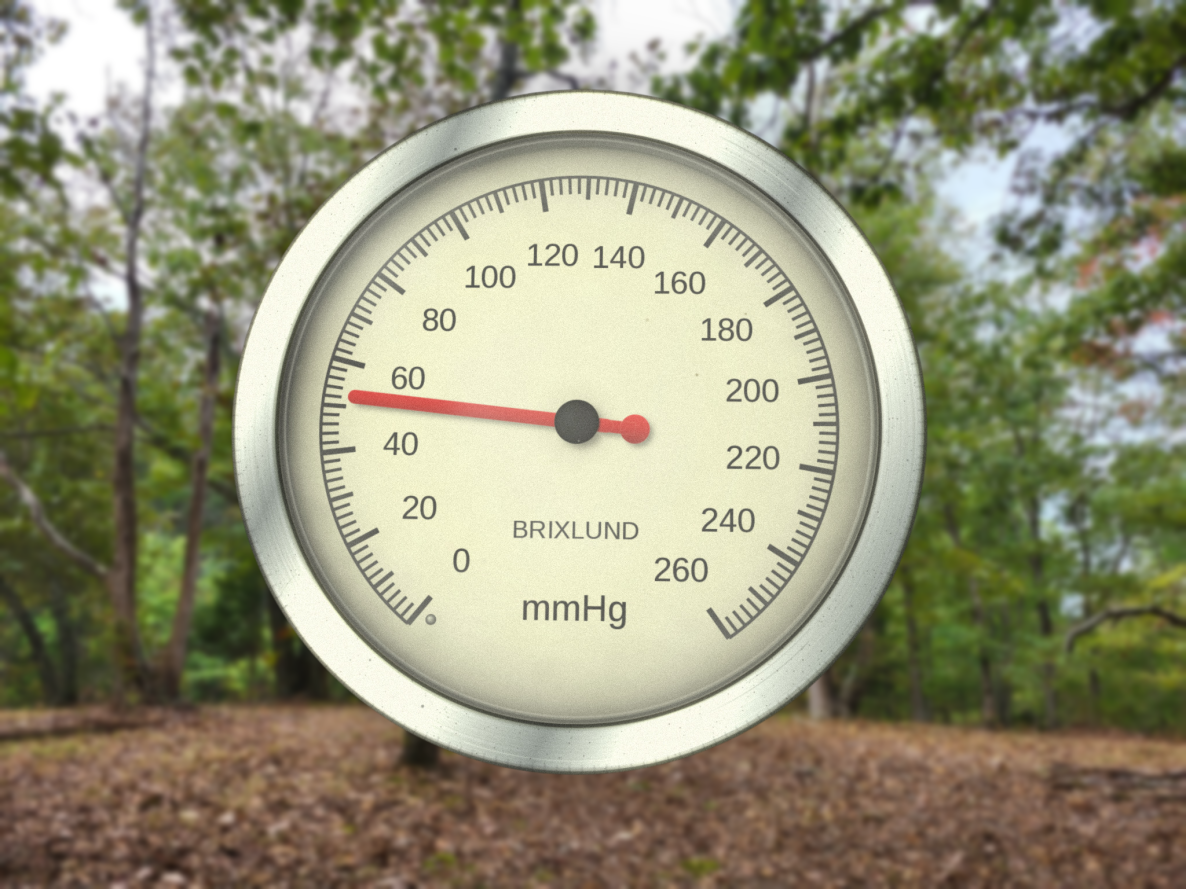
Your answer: 52 (mmHg)
